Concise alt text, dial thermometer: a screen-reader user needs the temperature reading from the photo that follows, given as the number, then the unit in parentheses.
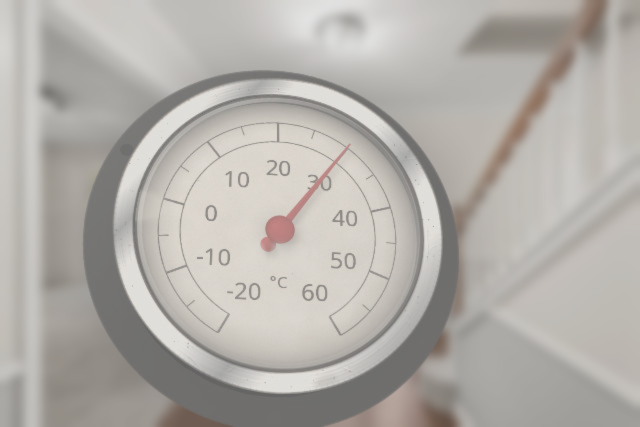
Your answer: 30 (°C)
